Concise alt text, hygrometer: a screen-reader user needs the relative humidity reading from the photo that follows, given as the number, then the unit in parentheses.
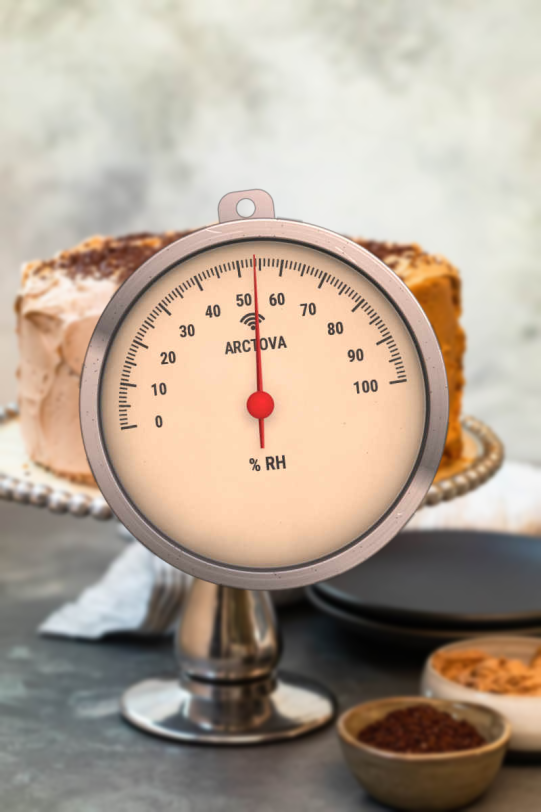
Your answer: 54 (%)
